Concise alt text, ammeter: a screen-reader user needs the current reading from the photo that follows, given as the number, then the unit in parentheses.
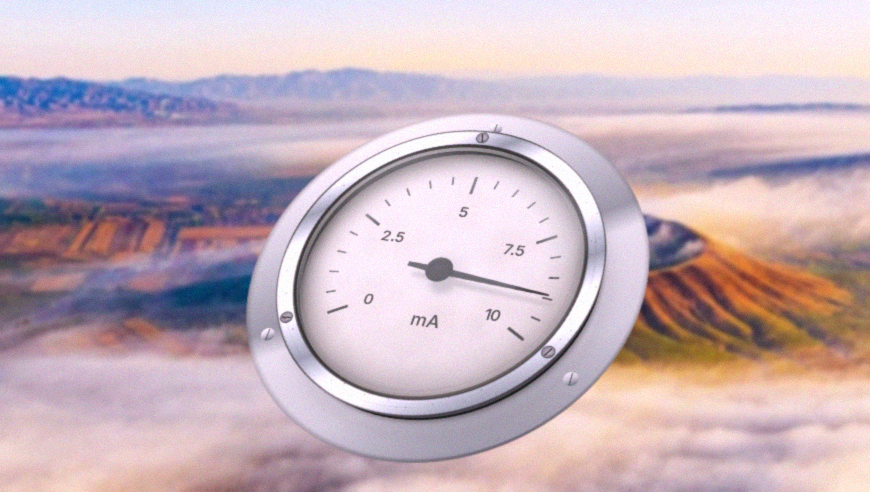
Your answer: 9 (mA)
